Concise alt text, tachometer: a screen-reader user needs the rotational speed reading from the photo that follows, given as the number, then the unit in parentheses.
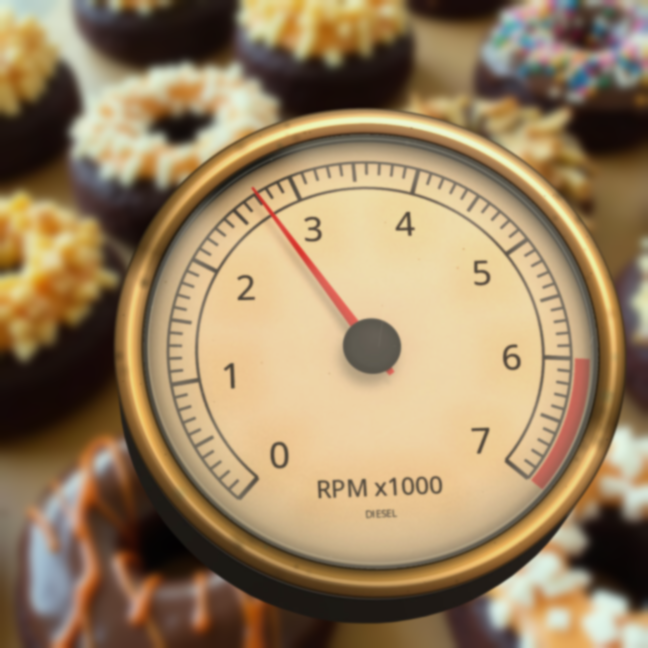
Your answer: 2700 (rpm)
